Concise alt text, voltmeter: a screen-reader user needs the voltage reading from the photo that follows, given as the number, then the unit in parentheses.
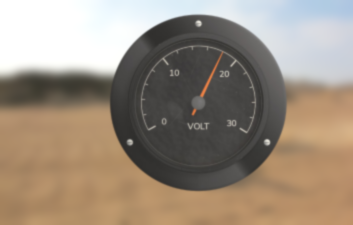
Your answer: 18 (V)
